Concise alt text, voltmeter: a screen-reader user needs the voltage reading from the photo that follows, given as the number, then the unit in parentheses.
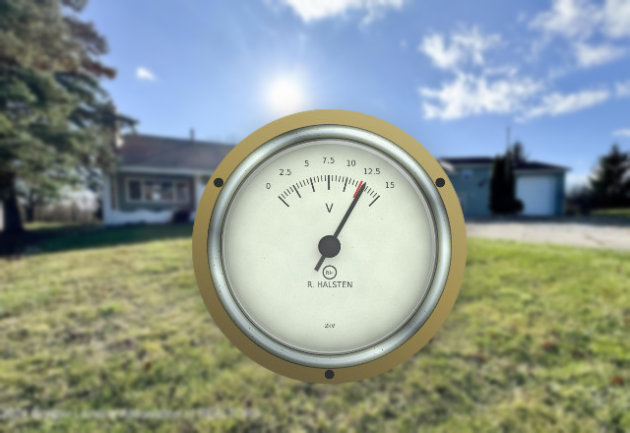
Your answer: 12.5 (V)
